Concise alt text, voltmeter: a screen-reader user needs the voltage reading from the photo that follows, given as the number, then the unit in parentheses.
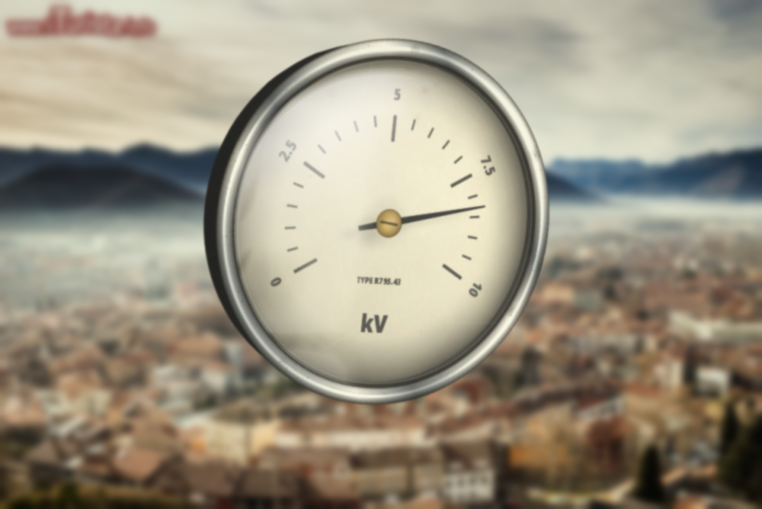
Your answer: 8.25 (kV)
